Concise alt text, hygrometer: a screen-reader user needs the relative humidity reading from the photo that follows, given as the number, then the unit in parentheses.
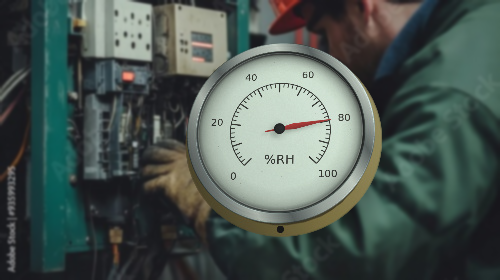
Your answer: 80 (%)
